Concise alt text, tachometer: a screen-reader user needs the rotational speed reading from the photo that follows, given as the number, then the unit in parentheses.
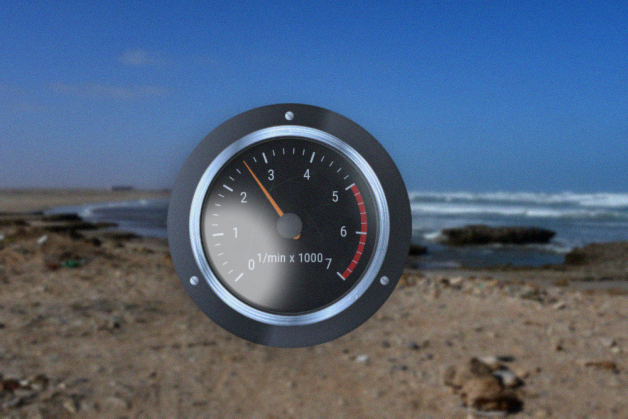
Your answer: 2600 (rpm)
